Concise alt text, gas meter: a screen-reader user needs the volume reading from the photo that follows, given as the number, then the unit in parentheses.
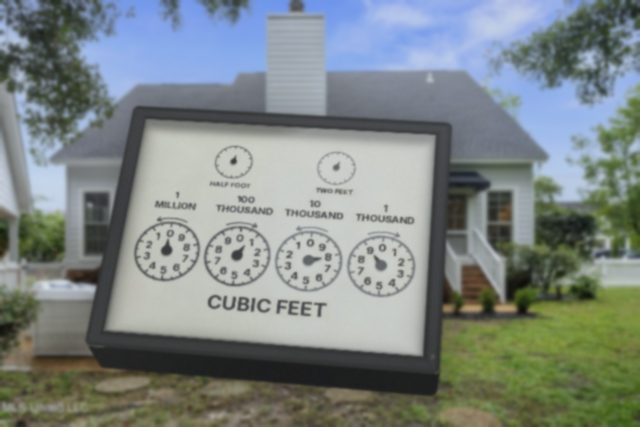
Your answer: 7900 (ft³)
